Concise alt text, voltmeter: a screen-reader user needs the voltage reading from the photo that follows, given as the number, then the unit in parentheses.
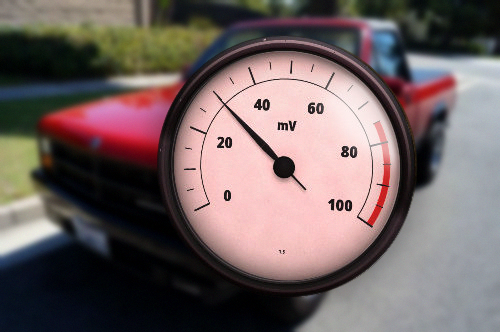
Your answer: 30 (mV)
